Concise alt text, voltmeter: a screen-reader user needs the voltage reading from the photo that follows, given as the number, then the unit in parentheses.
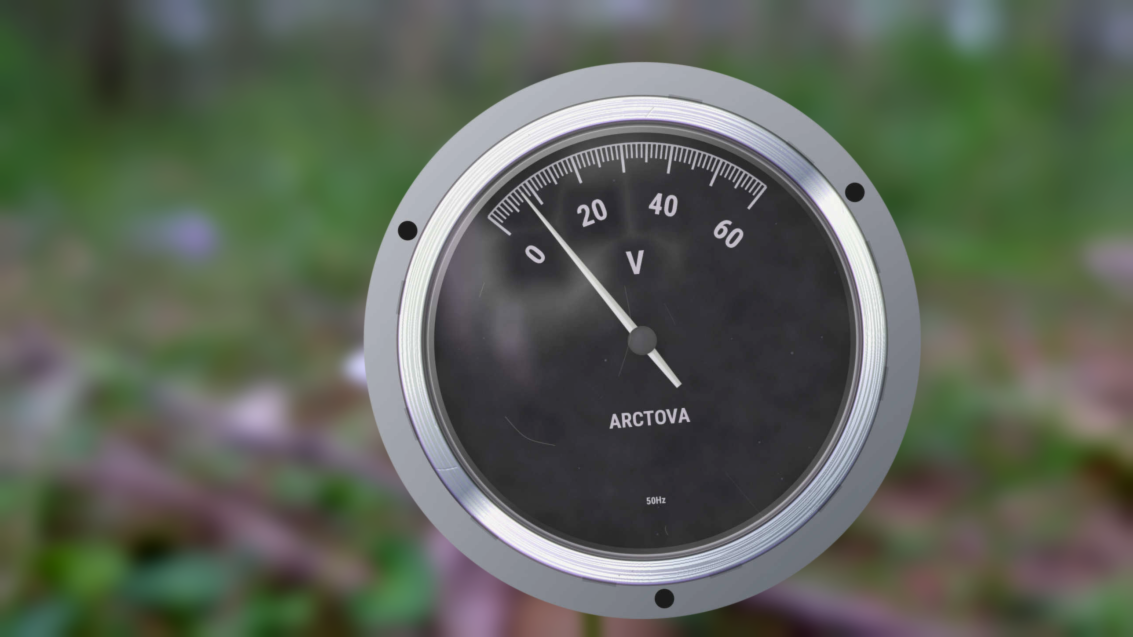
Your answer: 8 (V)
